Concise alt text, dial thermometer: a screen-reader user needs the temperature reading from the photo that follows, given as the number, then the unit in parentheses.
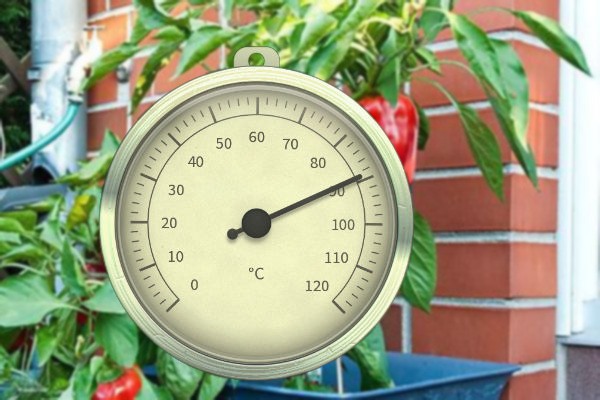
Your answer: 89 (°C)
